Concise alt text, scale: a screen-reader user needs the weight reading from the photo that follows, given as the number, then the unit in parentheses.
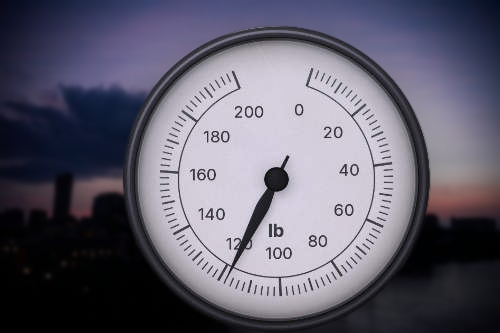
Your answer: 118 (lb)
